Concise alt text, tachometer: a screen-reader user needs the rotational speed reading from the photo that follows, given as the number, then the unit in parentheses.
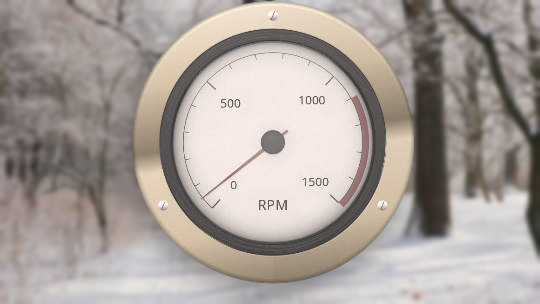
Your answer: 50 (rpm)
